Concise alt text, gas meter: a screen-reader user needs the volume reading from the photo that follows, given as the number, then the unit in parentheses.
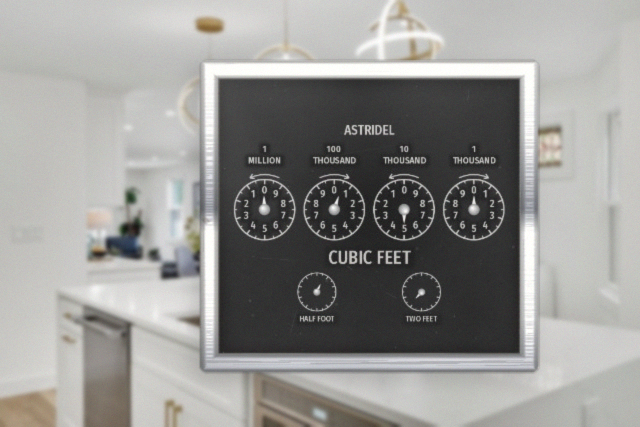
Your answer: 5000 (ft³)
